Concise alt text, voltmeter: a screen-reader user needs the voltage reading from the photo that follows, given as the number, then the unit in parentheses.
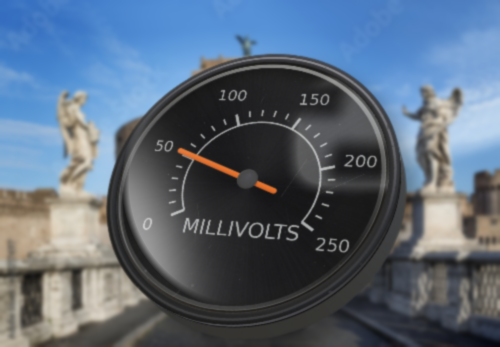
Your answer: 50 (mV)
